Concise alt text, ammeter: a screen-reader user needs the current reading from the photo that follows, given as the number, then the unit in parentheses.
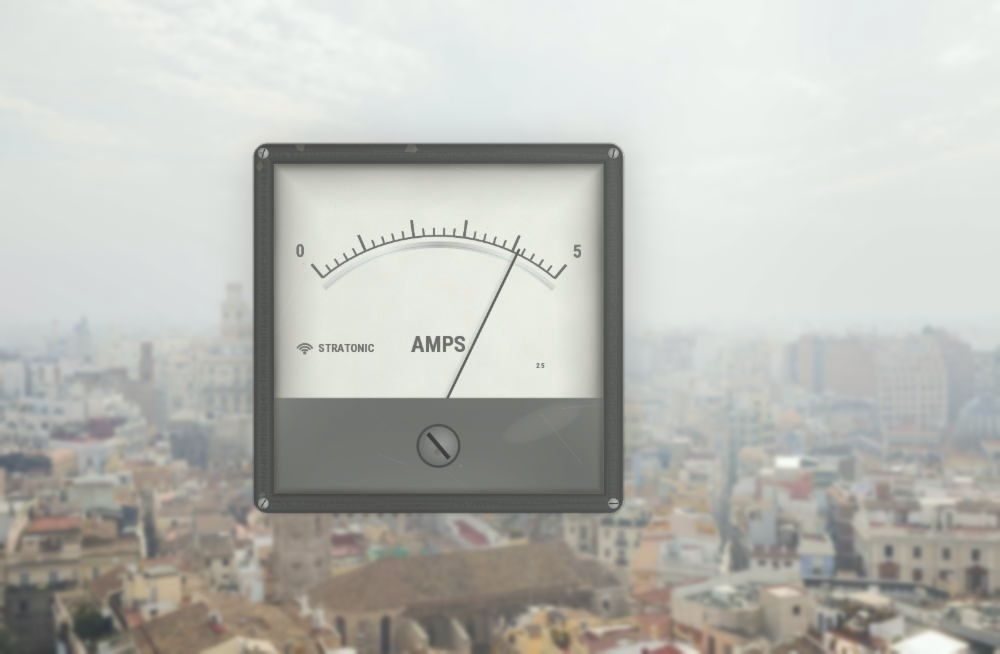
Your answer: 4.1 (A)
